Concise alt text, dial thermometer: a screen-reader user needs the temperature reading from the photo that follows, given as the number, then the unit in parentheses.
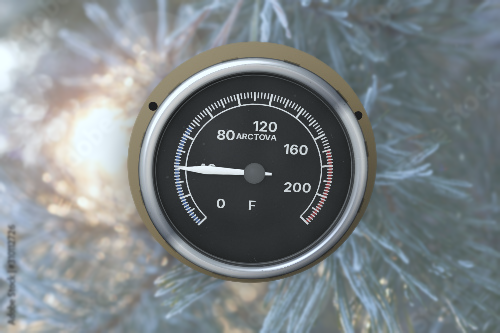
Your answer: 40 (°F)
